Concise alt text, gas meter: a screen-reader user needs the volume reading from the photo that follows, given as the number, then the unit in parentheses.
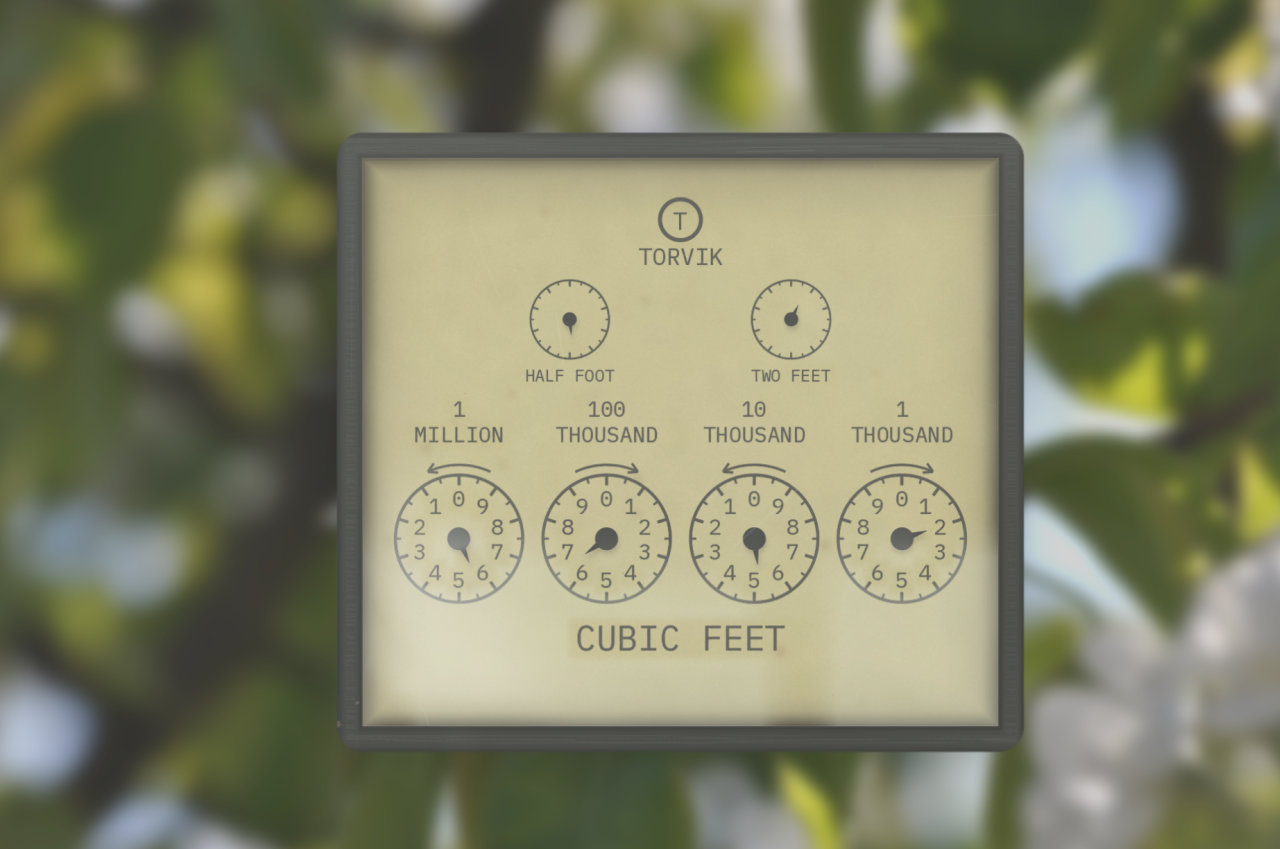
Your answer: 565200 (ft³)
